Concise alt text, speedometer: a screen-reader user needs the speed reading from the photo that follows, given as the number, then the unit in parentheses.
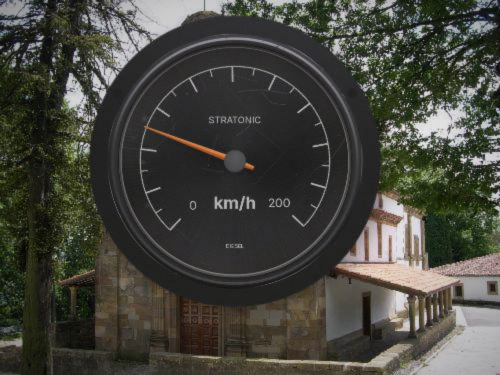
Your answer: 50 (km/h)
